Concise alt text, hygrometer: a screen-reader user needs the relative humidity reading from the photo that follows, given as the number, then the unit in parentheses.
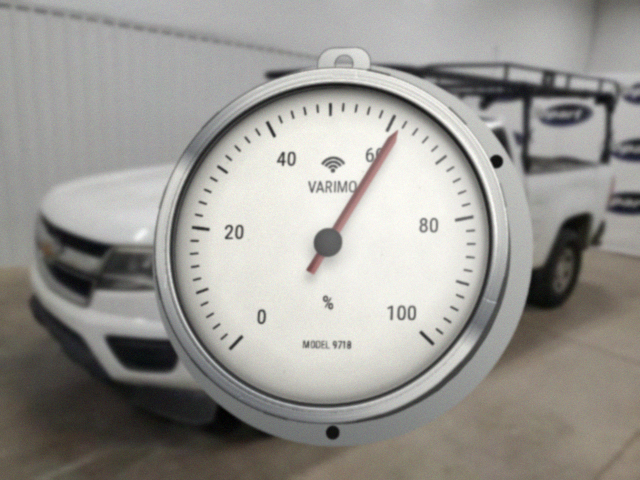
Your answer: 62 (%)
